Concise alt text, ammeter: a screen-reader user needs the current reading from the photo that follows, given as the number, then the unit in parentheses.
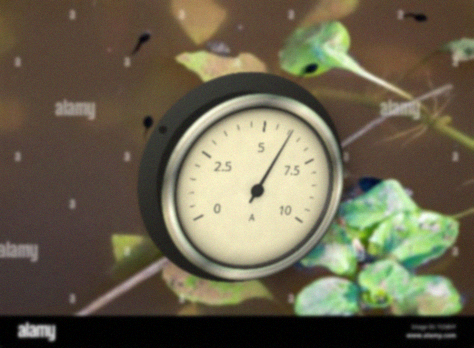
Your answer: 6 (A)
